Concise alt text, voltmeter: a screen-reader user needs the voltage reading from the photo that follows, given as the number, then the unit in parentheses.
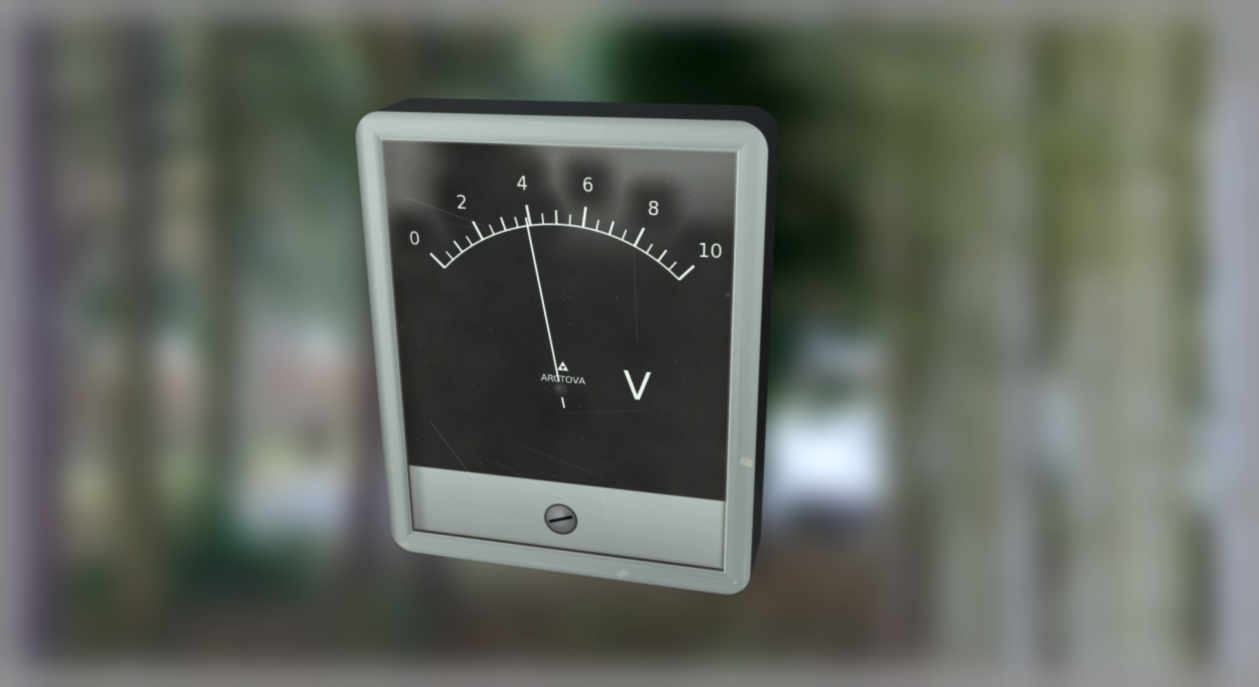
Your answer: 4 (V)
